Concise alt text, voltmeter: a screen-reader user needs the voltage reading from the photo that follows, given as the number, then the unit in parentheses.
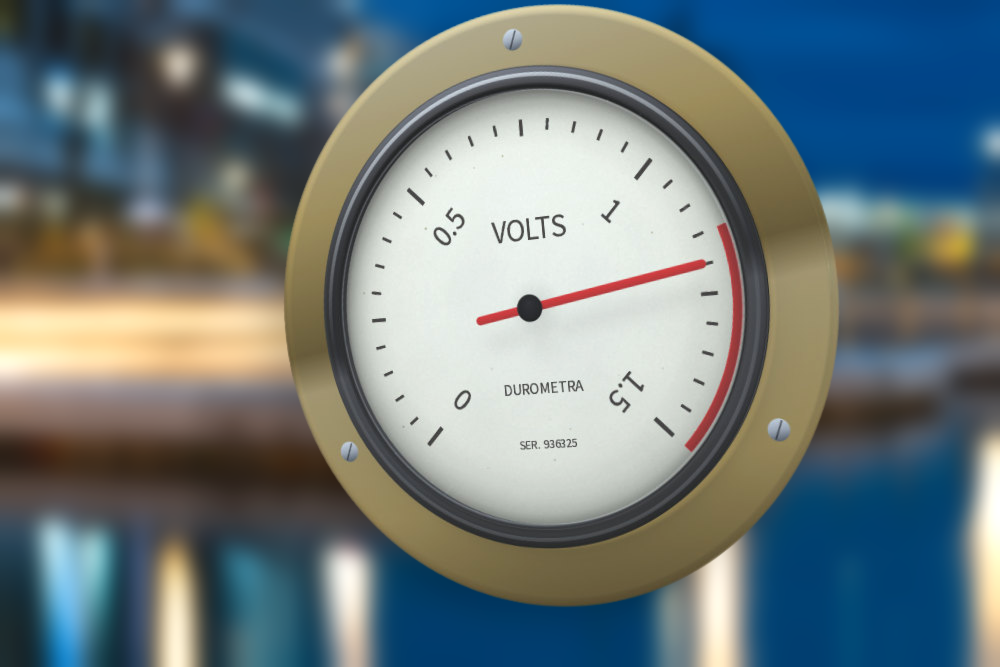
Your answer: 1.2 (V)
